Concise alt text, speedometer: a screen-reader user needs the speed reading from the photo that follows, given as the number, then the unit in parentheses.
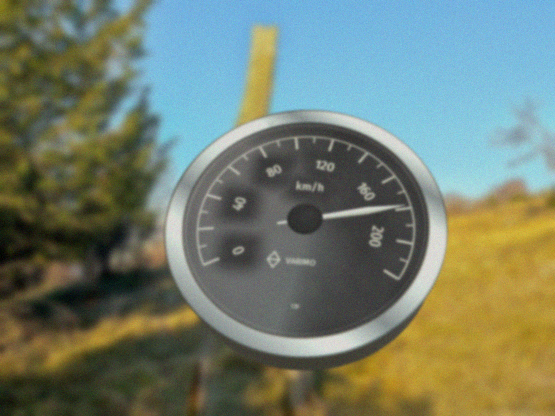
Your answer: 180 (km/h)
